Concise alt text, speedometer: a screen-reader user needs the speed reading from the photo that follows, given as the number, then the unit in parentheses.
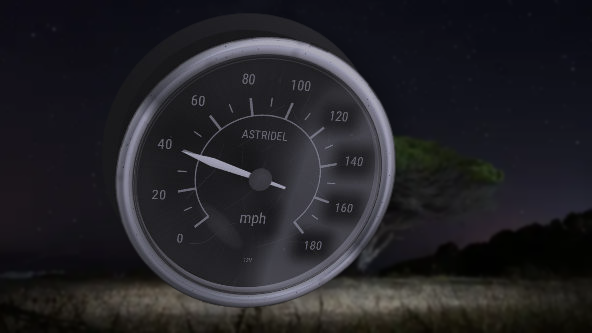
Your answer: 40 (mph)
